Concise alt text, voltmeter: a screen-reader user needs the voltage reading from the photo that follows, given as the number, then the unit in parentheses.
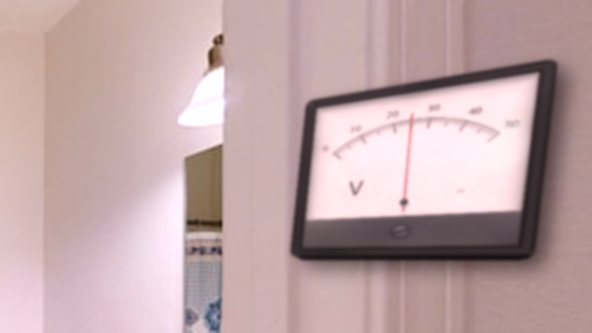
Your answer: 25 (V)
